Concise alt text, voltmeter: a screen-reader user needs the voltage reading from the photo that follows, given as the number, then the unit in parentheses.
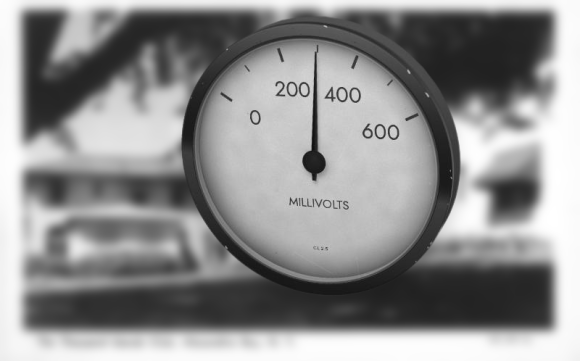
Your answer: 300 (mV)
